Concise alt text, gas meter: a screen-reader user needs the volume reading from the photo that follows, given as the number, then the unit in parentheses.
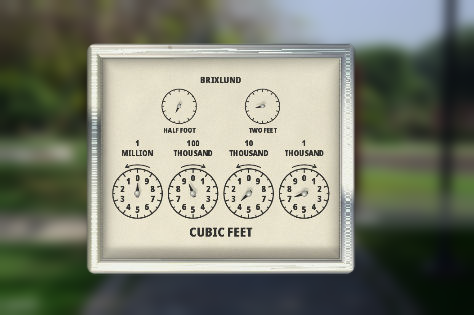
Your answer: 993700 (ft³)
